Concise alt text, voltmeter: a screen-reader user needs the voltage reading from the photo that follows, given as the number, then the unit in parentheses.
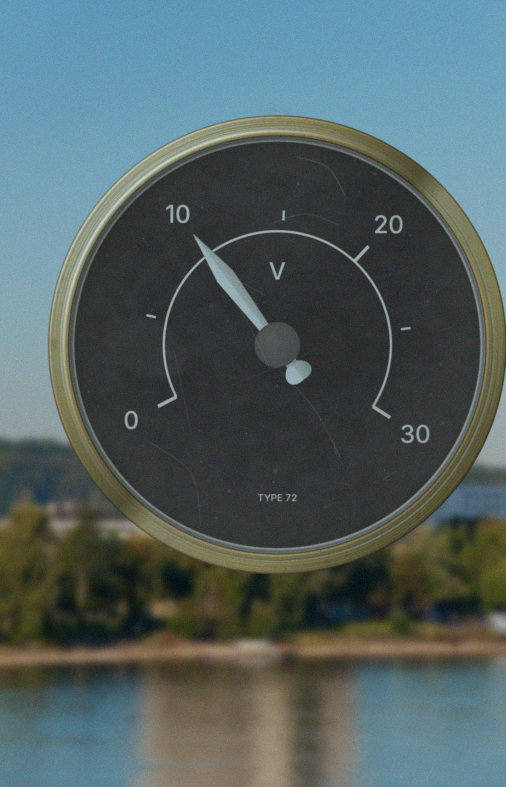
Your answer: 10 (V)
